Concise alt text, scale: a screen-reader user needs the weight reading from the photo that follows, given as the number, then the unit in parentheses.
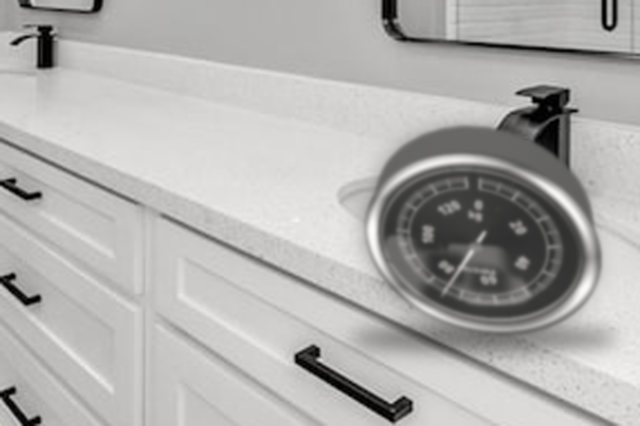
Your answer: 75 (kg)
